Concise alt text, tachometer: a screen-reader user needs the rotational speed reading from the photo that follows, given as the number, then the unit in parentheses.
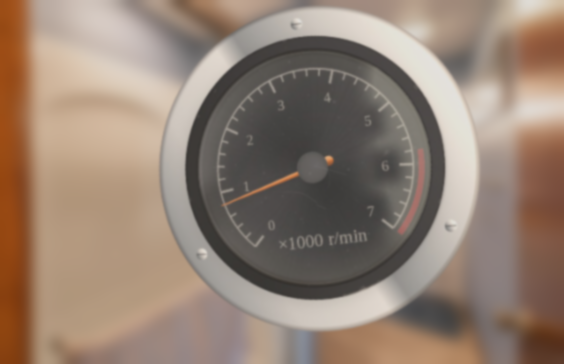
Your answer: 800 (rpm)
